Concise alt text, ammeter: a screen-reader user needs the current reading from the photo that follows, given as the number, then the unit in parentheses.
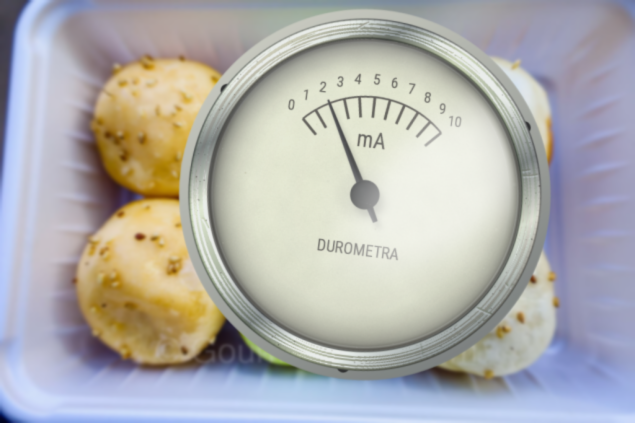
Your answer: 2 (mA)
